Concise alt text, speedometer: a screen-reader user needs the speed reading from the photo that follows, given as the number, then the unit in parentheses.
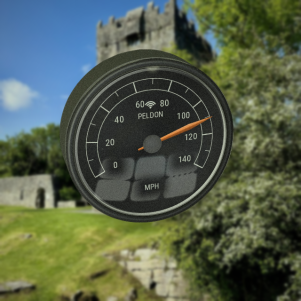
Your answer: 110 (mph)
